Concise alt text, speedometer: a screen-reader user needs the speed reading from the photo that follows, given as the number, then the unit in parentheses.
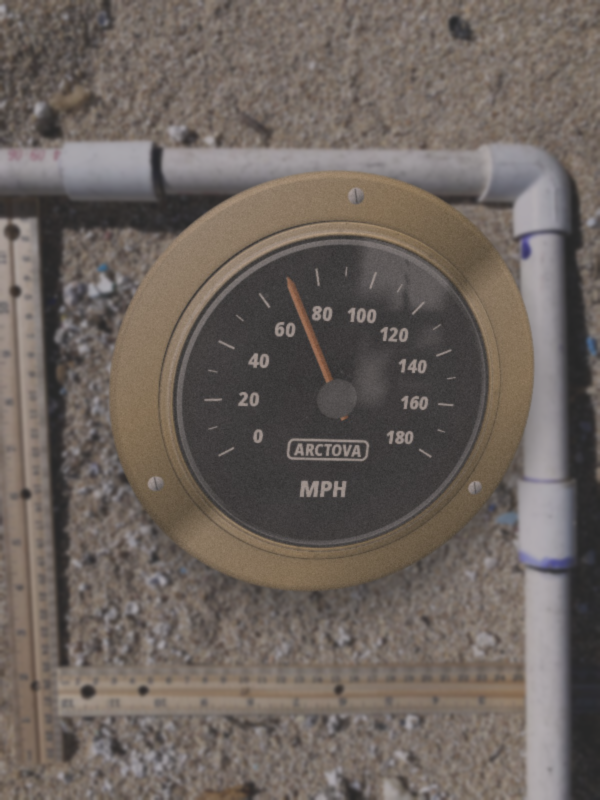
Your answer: 70 (mph)
